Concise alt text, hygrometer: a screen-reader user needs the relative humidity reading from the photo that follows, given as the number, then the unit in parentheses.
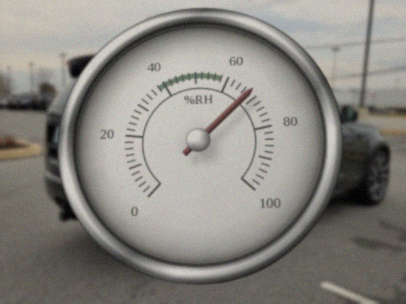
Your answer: 68 (%)
